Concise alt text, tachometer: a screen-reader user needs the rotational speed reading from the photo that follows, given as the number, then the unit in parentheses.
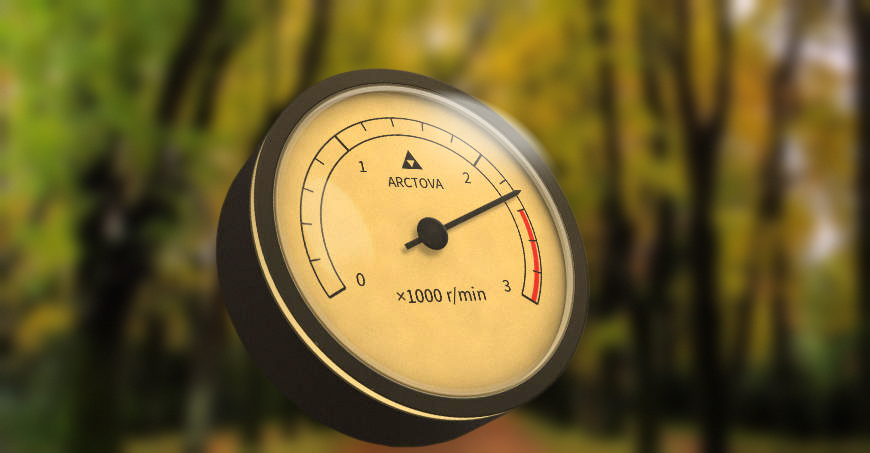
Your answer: 2300 (rpm)
